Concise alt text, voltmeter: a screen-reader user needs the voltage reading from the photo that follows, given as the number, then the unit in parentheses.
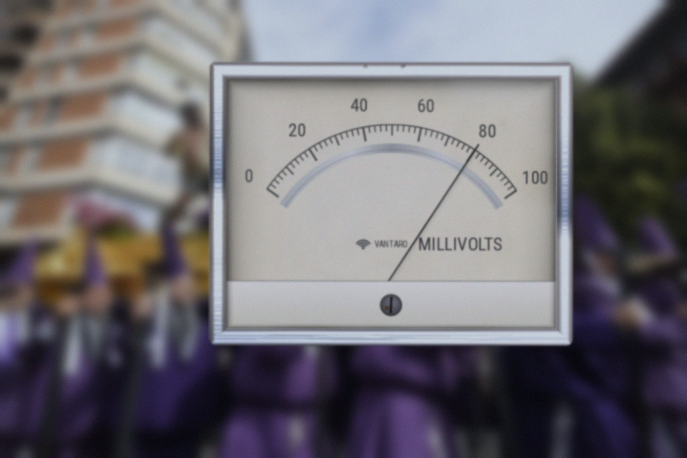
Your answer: 80 (mV)
